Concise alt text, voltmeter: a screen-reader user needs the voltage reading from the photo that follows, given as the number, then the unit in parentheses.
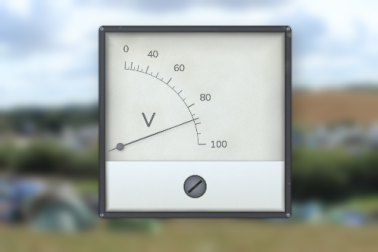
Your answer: 87.5 (V)
